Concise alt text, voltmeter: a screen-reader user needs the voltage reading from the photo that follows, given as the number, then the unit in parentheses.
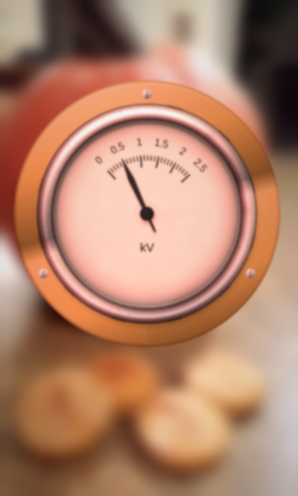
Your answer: 0.5 (kV)
